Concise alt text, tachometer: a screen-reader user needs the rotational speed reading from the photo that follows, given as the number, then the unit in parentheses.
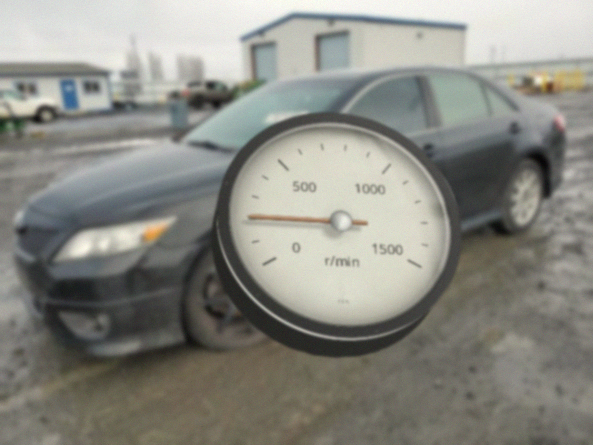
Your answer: 200 (rpm)
